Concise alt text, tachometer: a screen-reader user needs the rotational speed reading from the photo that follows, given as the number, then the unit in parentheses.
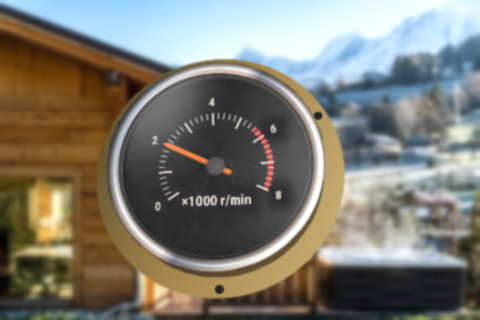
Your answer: 2000 (rpm)
